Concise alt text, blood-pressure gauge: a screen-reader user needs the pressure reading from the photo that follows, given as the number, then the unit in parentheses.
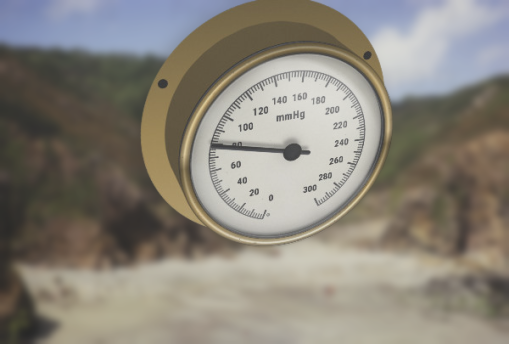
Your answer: 80 (mmHg)
